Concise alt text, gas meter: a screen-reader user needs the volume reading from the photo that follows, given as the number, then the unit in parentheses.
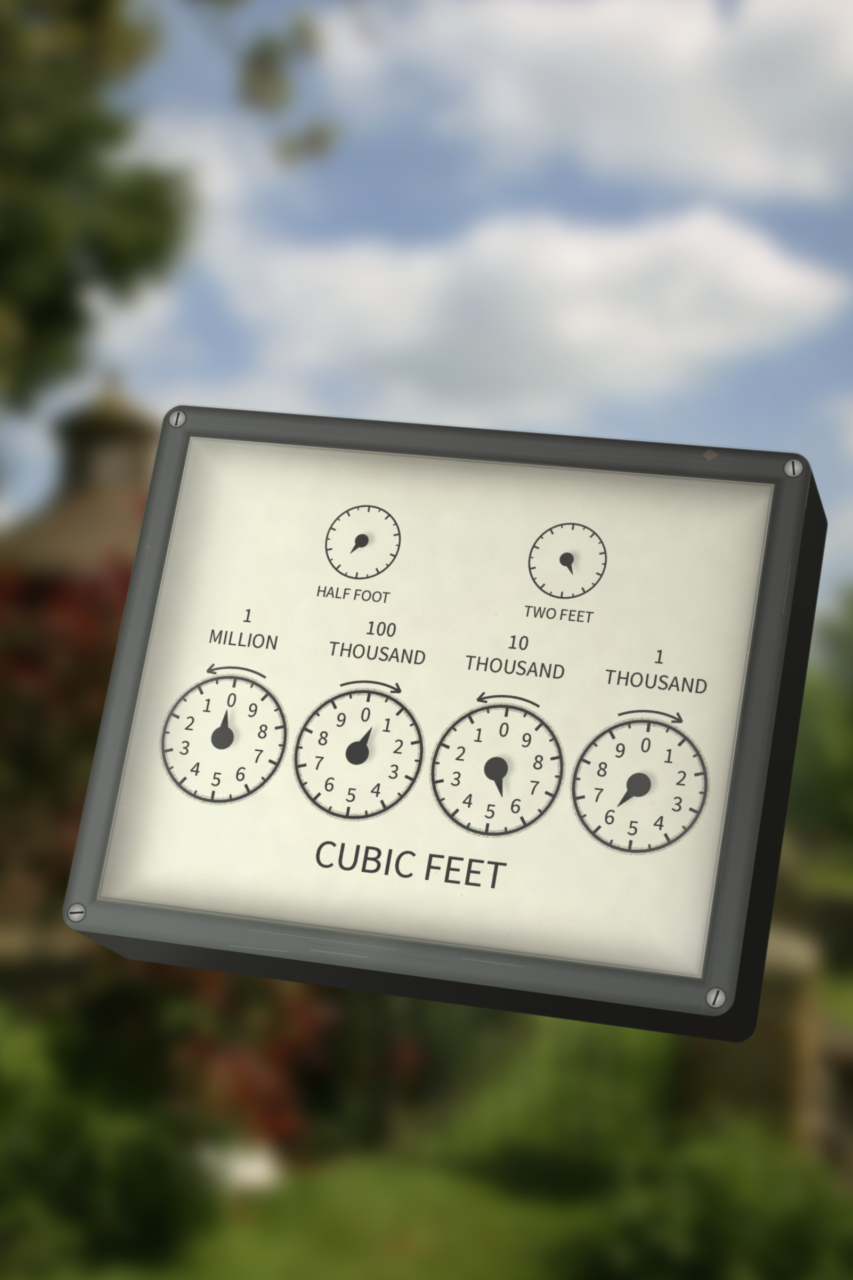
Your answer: 5600 (ft³)
